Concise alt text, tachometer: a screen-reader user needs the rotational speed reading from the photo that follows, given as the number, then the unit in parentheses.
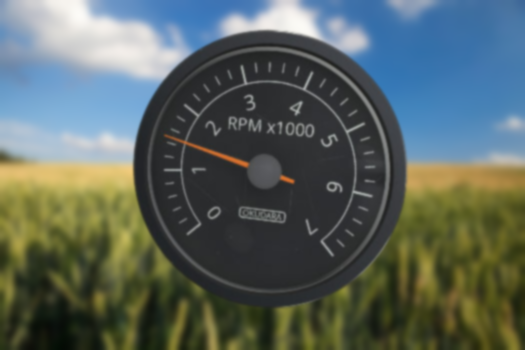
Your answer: 1500 (rpm)
